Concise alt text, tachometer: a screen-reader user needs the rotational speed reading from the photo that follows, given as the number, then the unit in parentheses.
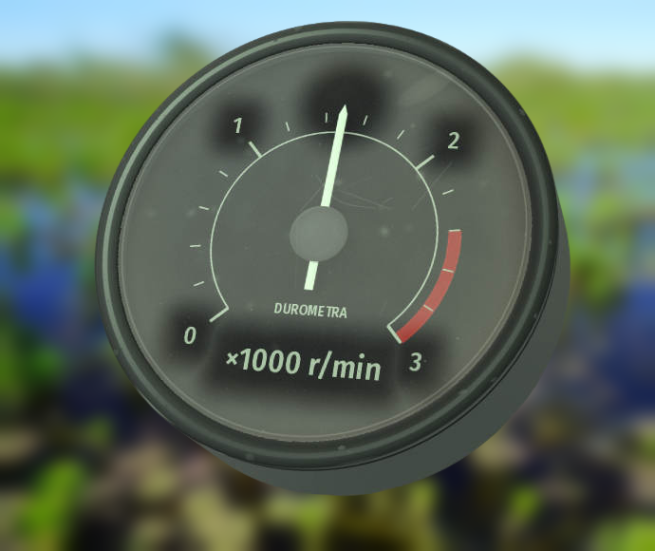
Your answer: 1500 (rpm)
